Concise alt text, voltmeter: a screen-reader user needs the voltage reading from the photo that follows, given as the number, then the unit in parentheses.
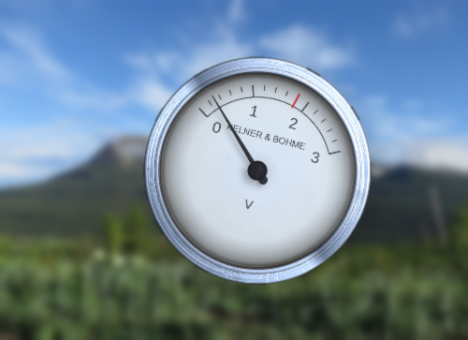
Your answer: 0.3 (V)
